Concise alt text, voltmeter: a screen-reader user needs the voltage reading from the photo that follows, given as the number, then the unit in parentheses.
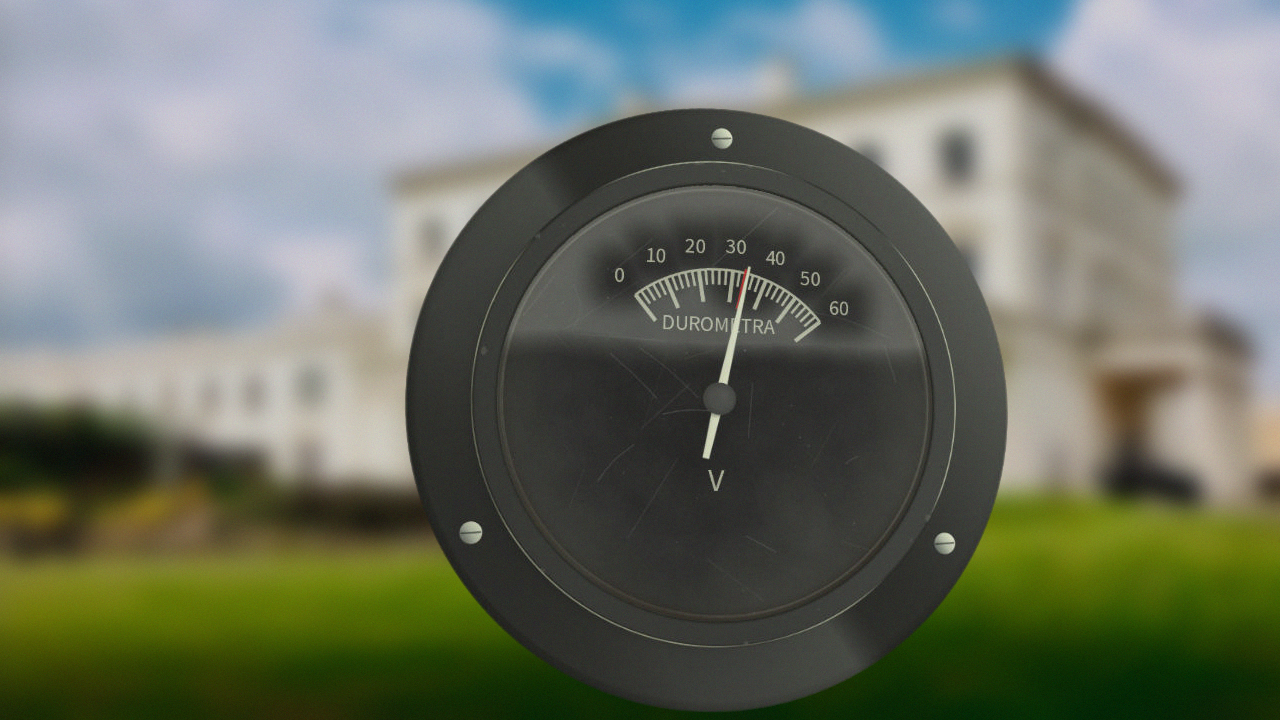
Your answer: 34 (V)
